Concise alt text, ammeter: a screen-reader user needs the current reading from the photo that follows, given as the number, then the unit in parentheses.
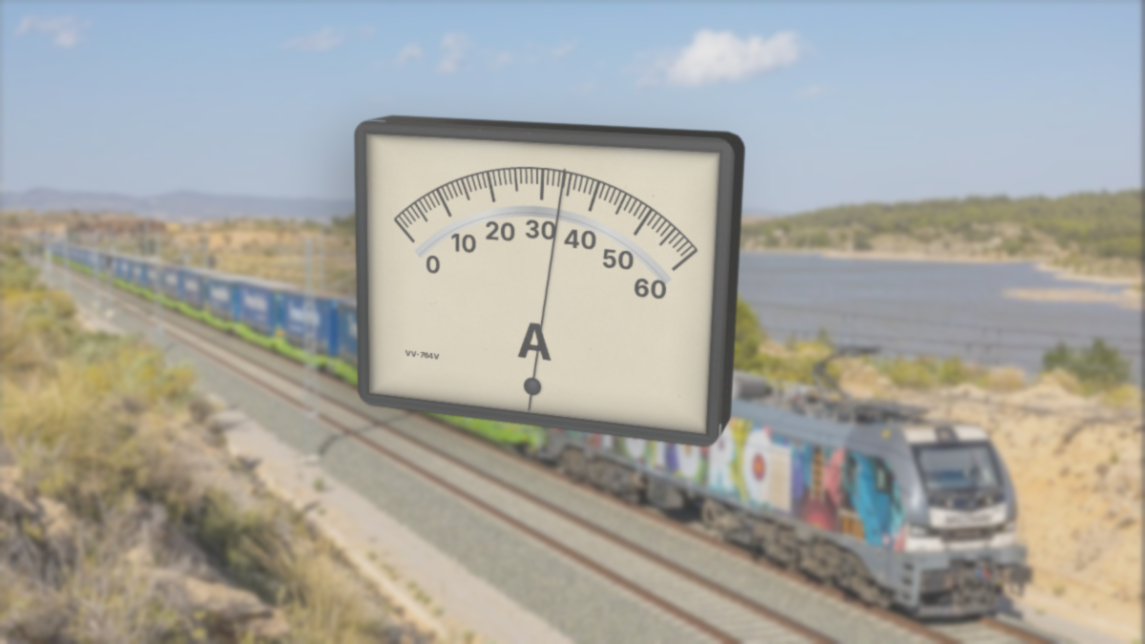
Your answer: 34 (A)
